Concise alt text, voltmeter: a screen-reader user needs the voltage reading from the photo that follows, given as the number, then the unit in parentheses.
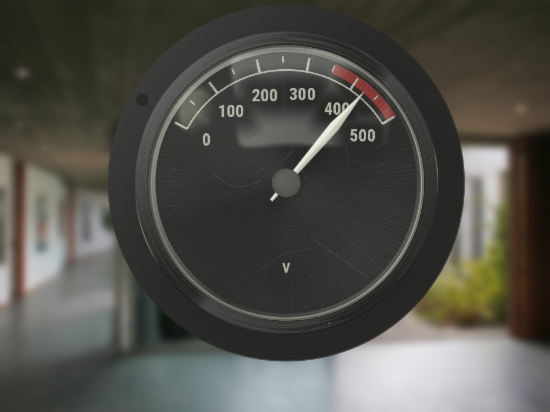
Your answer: 425 (V)
